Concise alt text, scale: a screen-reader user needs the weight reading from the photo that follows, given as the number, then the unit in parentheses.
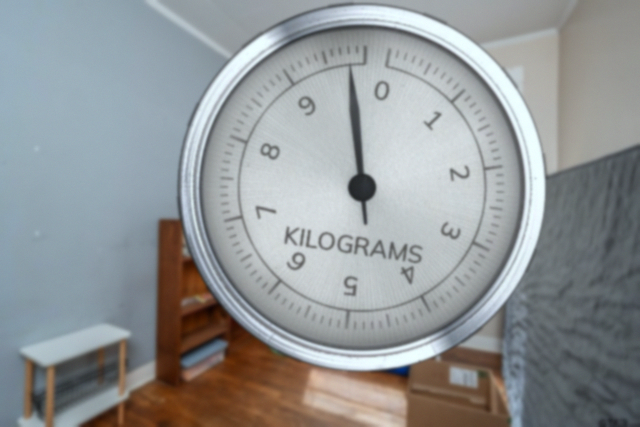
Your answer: 9.8 (kg)
